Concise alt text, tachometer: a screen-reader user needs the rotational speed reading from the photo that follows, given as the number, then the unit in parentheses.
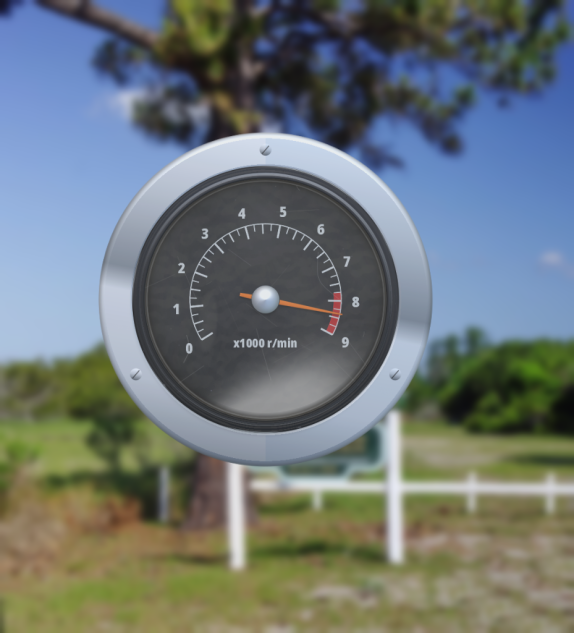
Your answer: 8375 (rpm)
